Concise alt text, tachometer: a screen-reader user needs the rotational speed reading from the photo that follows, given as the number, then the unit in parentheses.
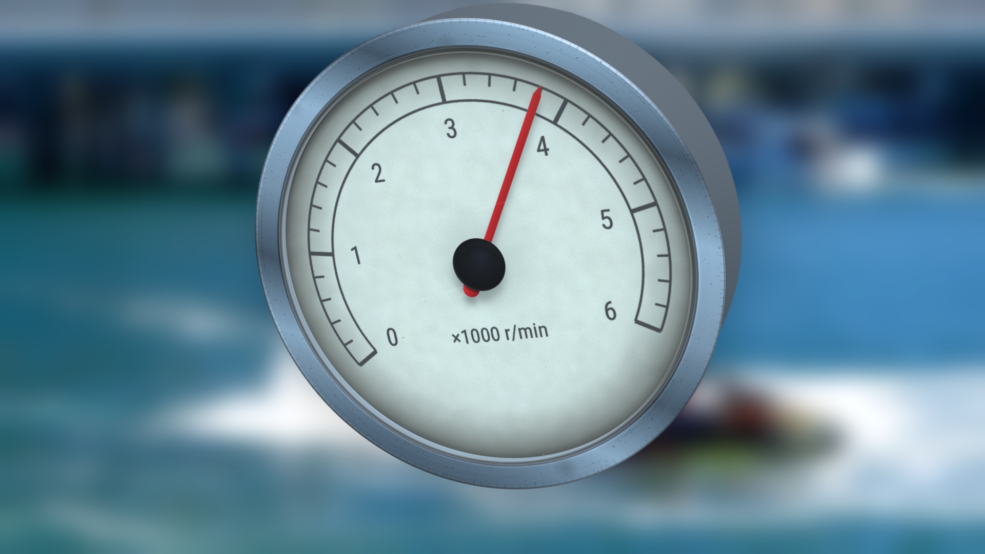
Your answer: 3800 (rpm)
